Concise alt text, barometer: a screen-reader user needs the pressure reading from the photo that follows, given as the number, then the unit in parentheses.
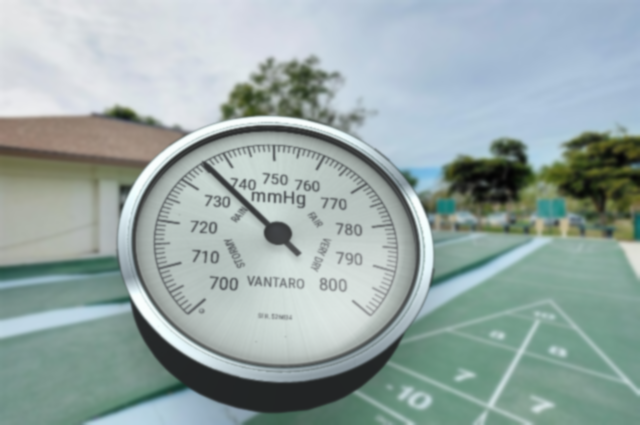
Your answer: 735 (mmHg)
